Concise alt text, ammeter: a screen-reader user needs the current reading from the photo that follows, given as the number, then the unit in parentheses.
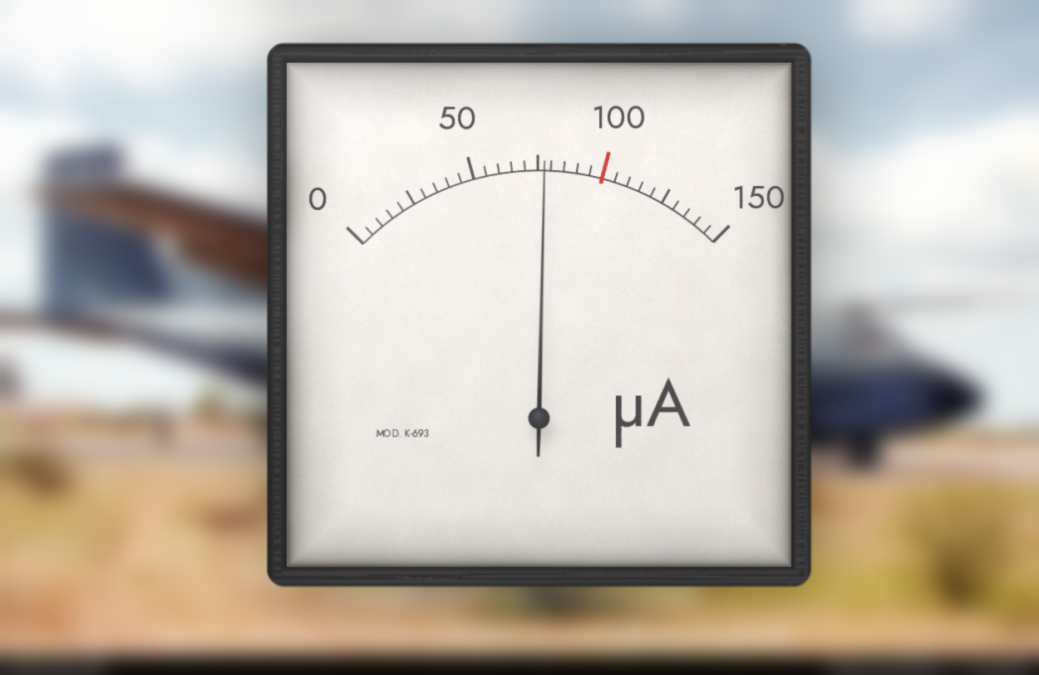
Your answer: 77.5 (µA)
